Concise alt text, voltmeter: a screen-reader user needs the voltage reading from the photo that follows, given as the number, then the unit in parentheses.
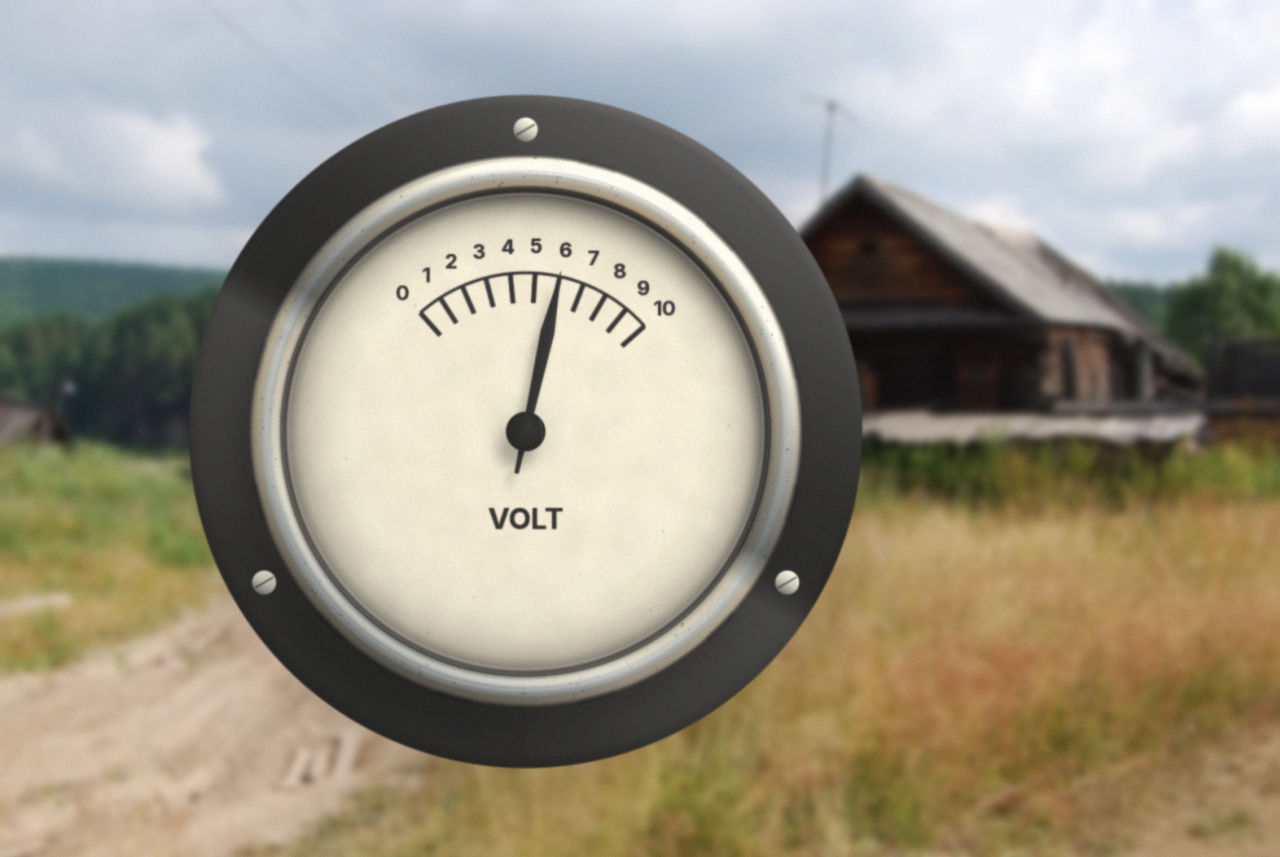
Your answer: 6 (V)
